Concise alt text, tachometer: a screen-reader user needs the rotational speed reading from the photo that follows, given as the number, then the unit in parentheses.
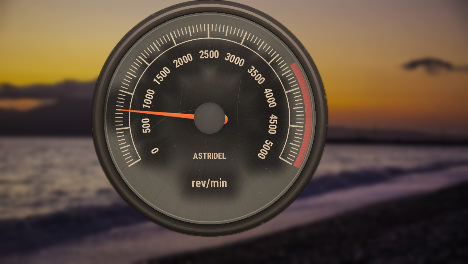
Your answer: 750 (rpm)
